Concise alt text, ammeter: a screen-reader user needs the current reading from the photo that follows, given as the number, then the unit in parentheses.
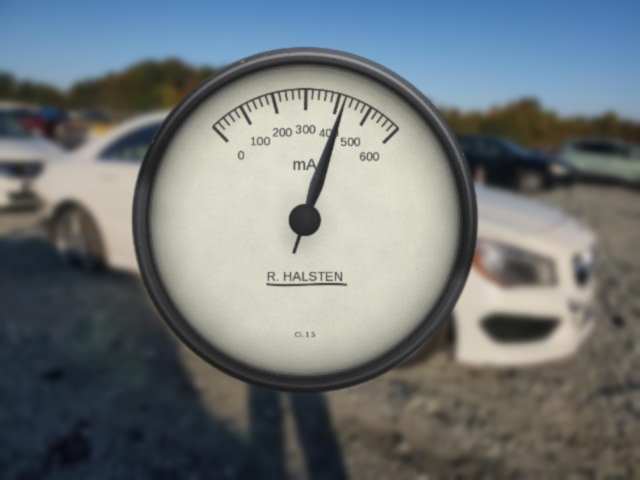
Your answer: 420 (mA)
